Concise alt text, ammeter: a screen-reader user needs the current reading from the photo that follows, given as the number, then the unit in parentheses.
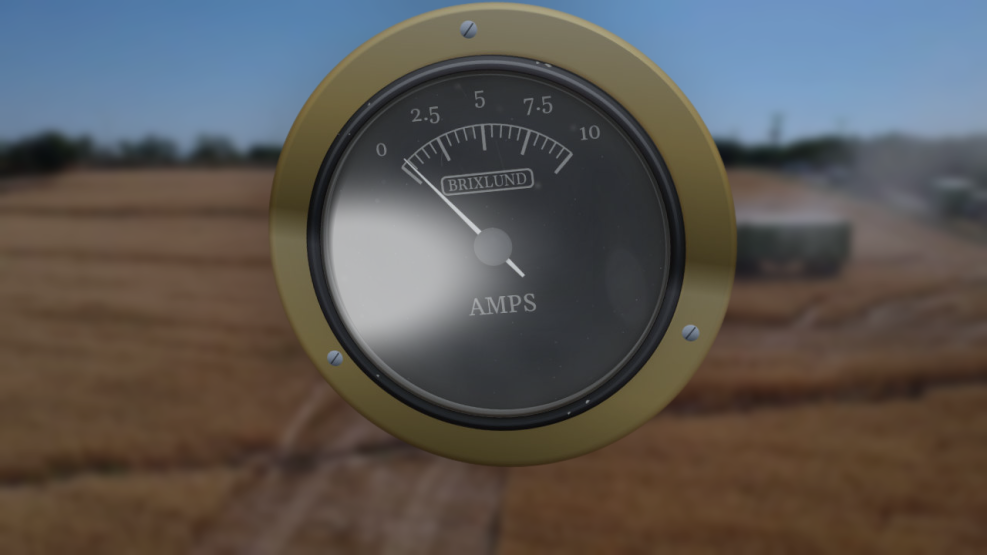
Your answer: 0.5 (A)
